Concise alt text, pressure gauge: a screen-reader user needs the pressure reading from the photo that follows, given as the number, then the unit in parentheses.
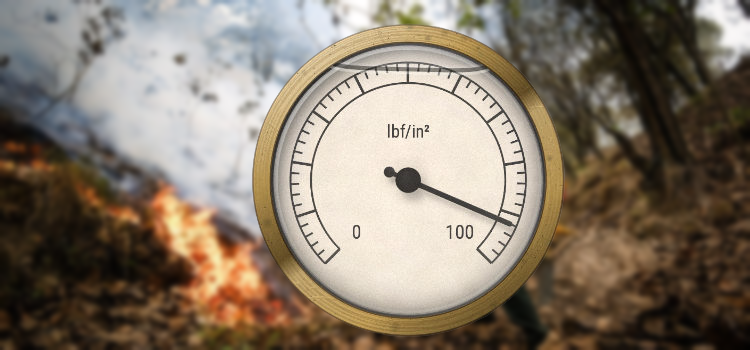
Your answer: 92 (psi)
